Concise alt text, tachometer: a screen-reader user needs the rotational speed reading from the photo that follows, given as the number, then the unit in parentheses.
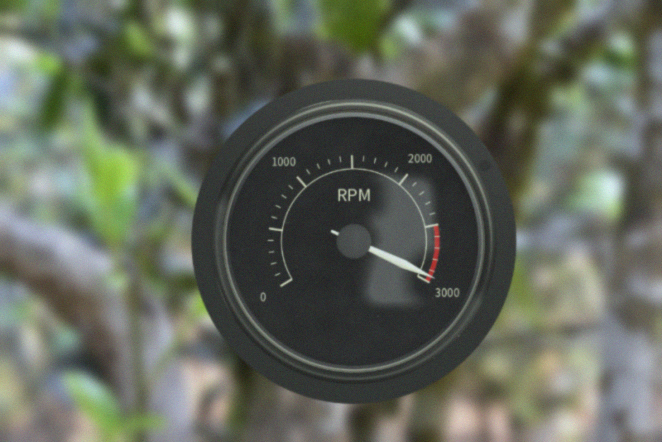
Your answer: 2950 (rpm)
